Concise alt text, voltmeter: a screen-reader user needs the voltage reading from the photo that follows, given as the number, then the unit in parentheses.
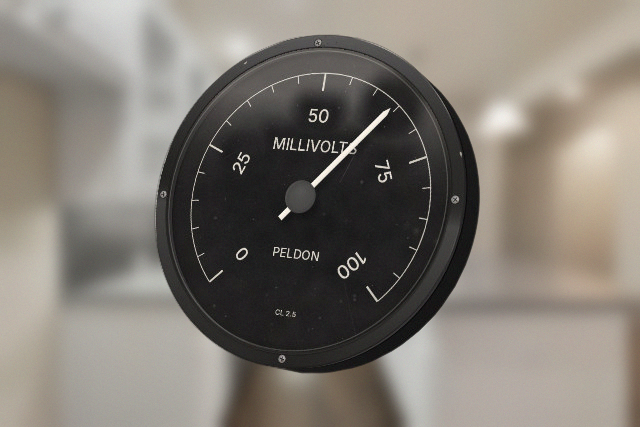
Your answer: 65 (mV)
